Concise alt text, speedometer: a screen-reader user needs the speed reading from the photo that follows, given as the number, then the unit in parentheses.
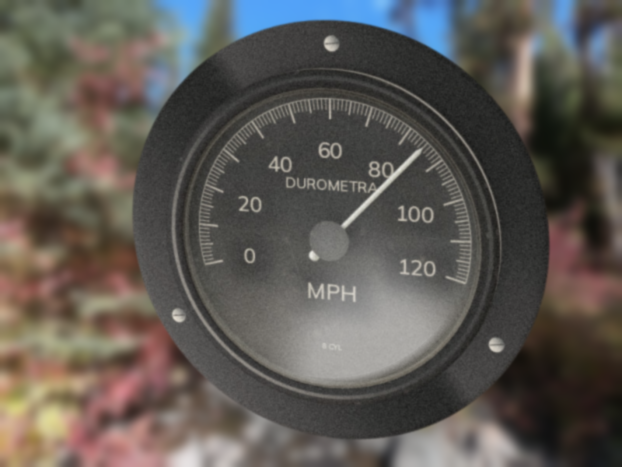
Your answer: 85 (mph)
